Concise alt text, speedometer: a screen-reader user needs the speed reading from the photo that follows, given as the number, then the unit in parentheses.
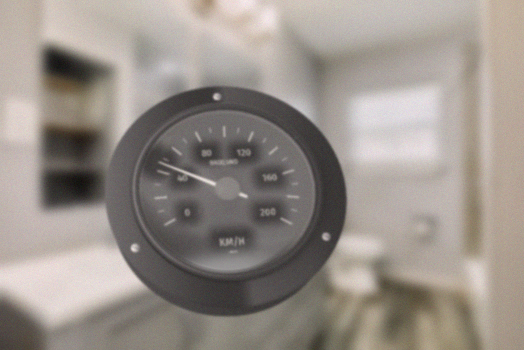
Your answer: 45 (km/h)
